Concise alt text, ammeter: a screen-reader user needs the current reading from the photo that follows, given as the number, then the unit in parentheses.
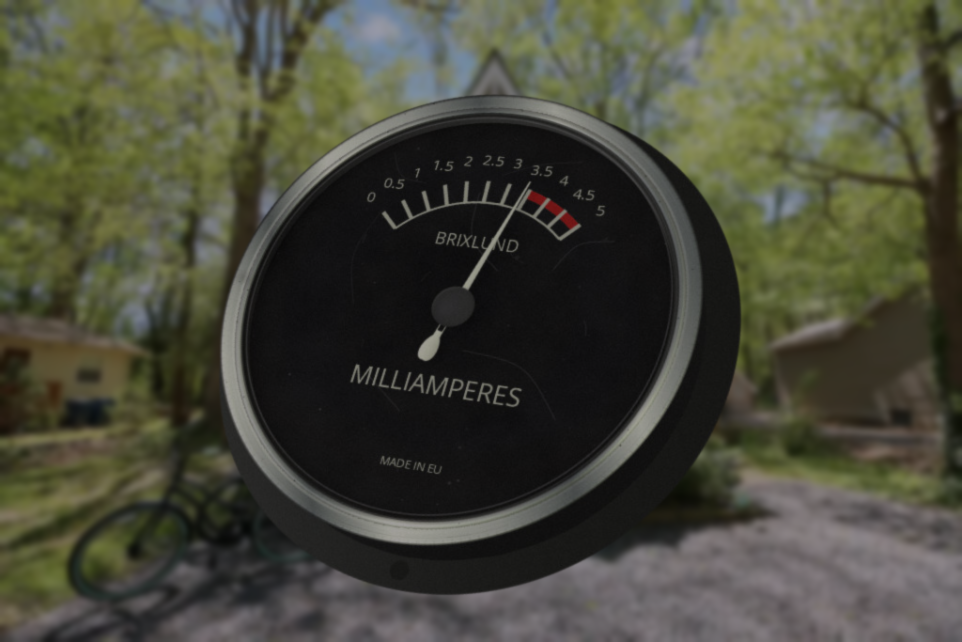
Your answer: 3.5 (mA)
